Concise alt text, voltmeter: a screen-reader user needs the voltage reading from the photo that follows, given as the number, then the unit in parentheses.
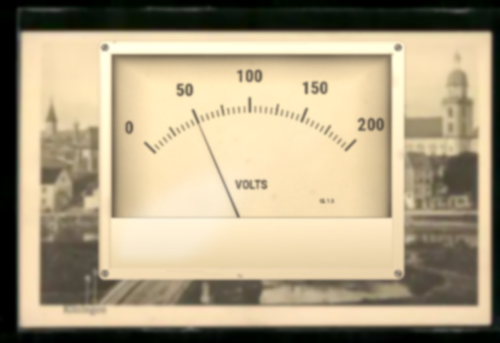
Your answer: 50 (V)
